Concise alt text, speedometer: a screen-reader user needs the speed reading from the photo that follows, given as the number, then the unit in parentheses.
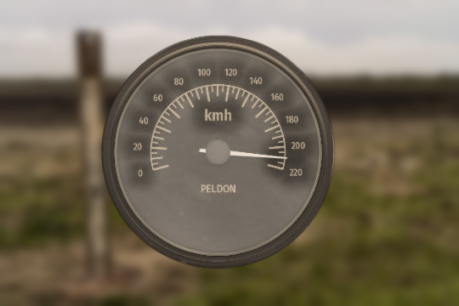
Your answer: 210 (km/h)
